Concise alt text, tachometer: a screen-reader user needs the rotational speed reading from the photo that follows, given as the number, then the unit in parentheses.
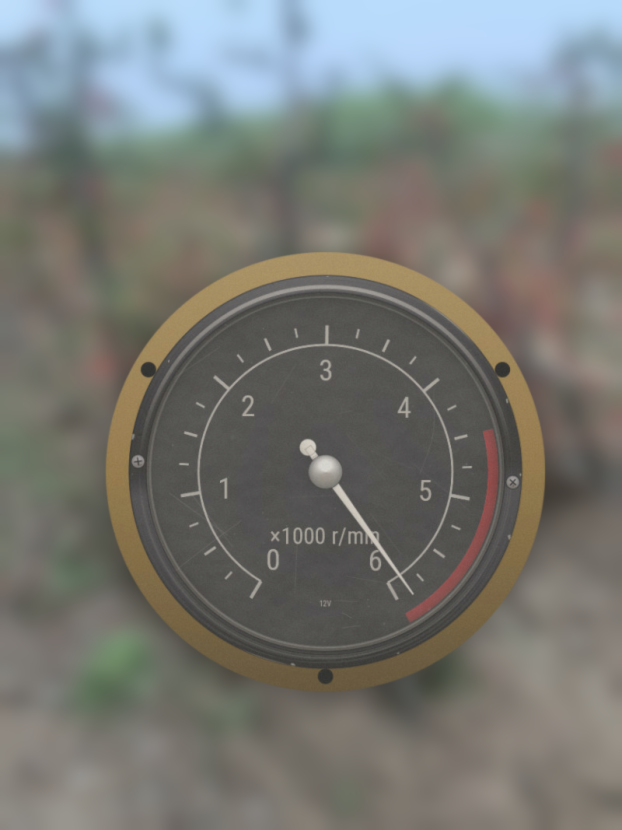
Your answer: 5875 (rpm)
